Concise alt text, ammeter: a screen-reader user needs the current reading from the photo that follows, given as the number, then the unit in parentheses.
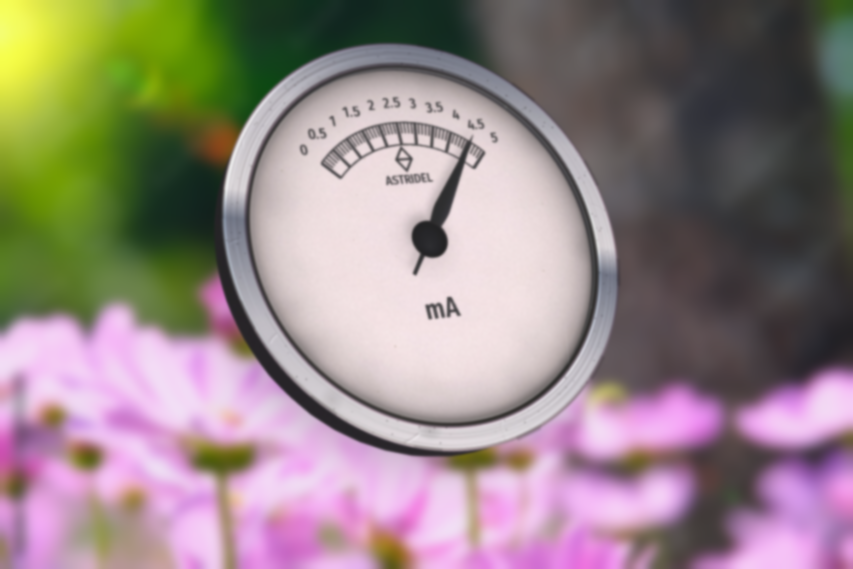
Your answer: 4.5 (mA)
